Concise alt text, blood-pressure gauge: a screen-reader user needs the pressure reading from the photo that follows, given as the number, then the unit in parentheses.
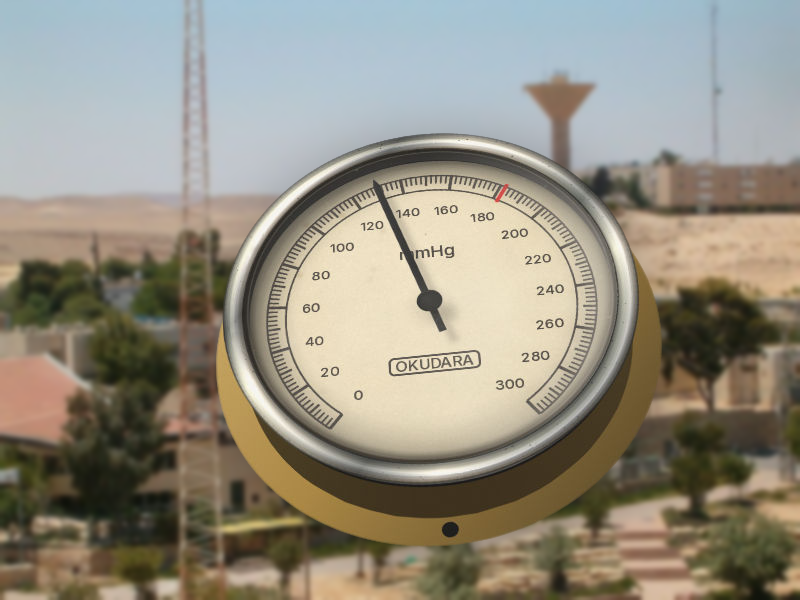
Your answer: 130 (mmHg)
